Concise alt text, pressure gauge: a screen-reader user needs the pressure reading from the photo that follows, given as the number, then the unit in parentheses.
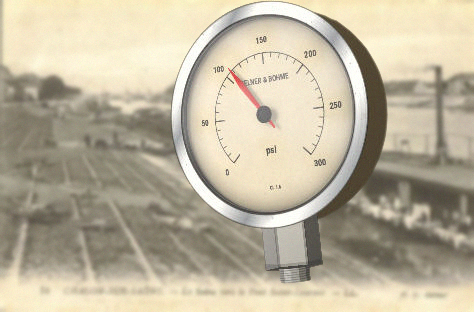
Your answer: 110 (psi)
